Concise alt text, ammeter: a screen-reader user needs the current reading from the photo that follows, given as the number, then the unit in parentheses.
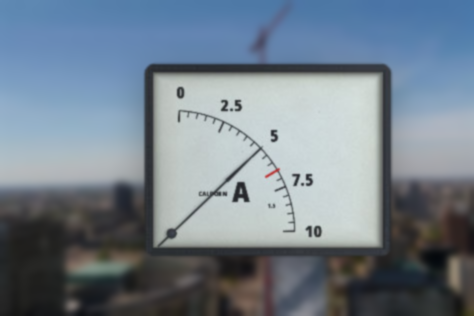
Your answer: 5 (A)
